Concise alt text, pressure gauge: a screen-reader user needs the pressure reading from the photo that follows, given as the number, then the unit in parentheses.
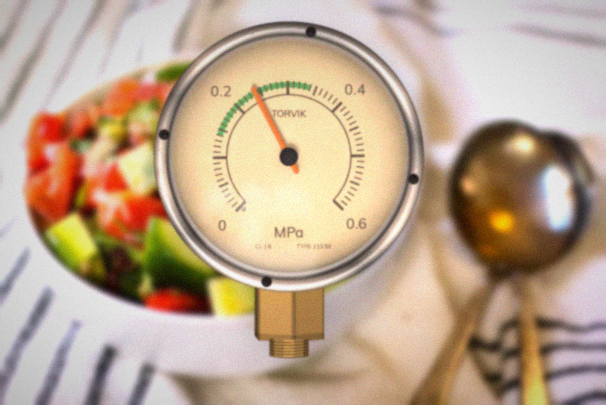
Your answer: 0.24 (MPa)
